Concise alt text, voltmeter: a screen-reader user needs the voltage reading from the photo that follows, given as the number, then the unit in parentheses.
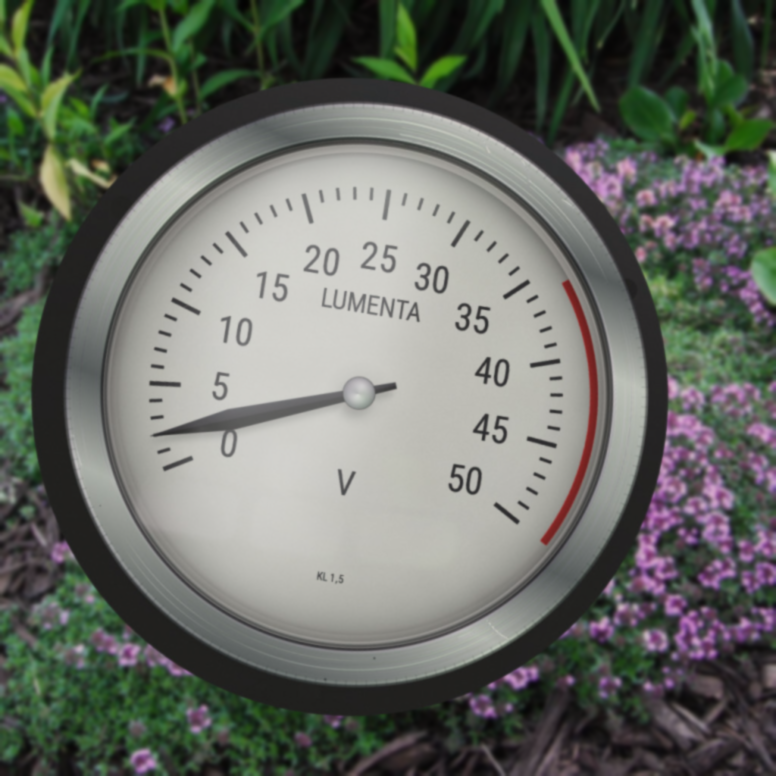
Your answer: 2 (V)
